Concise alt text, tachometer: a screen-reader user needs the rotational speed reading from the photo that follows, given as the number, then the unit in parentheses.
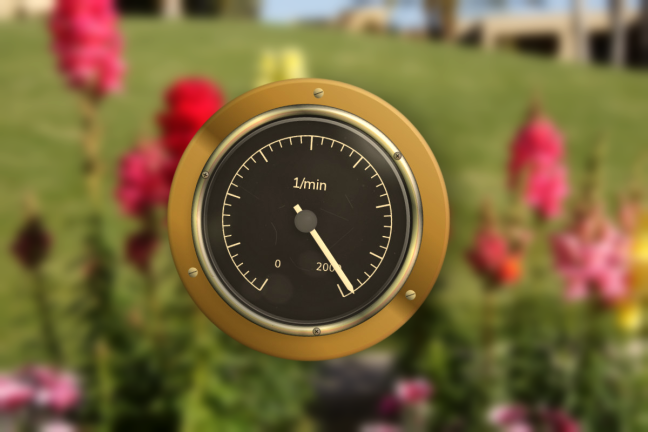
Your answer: 1950 (rpm)
